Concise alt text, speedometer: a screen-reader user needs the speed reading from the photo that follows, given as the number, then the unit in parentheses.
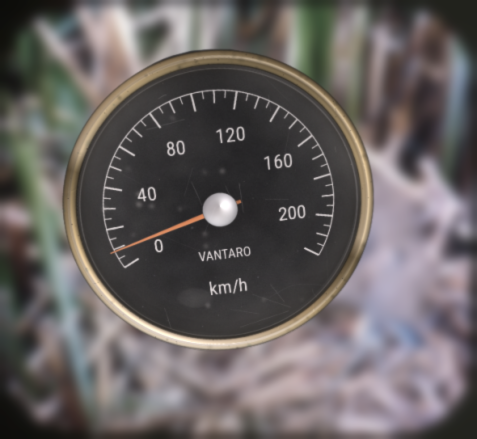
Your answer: 10 (km/h)
